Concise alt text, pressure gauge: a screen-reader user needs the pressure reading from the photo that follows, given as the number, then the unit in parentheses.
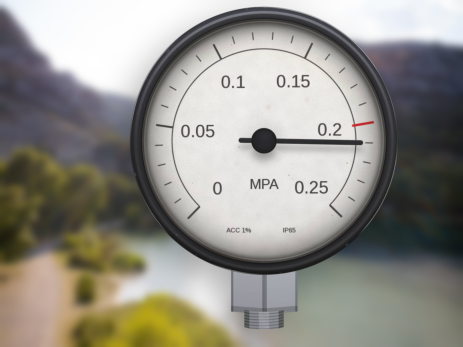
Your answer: 0.21 (MPa)
